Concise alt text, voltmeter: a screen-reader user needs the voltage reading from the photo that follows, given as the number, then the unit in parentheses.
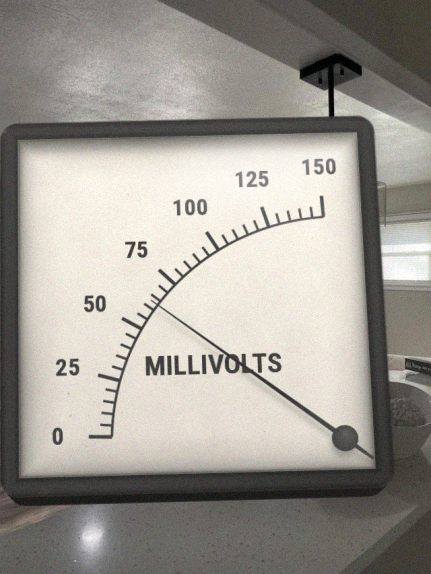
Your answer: 62.5 (mV)
